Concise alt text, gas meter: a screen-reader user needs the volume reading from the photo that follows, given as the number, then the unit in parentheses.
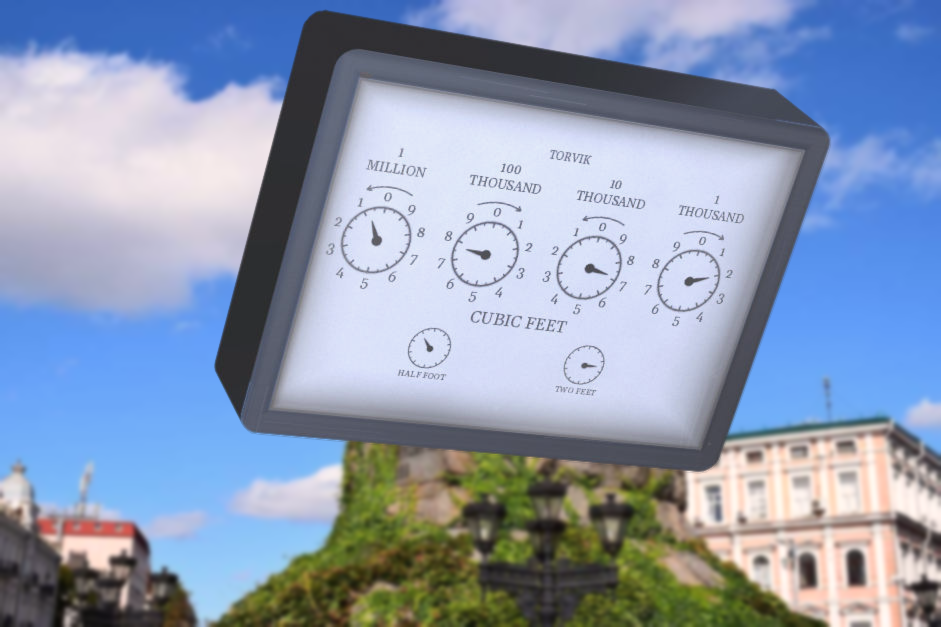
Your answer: 77200 (ft³)
